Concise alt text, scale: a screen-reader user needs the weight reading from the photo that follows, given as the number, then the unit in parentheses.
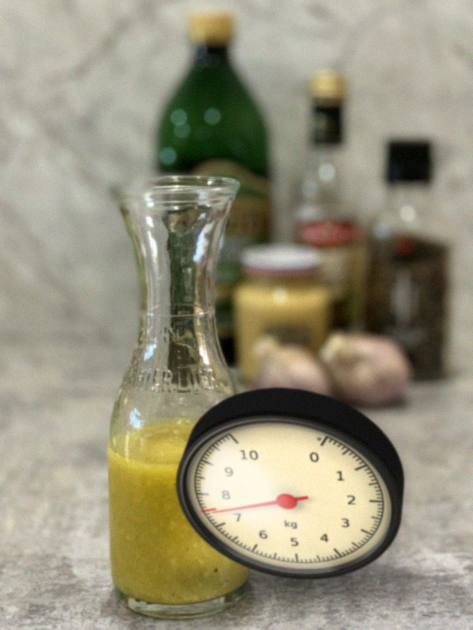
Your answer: 7.5 (kg)
